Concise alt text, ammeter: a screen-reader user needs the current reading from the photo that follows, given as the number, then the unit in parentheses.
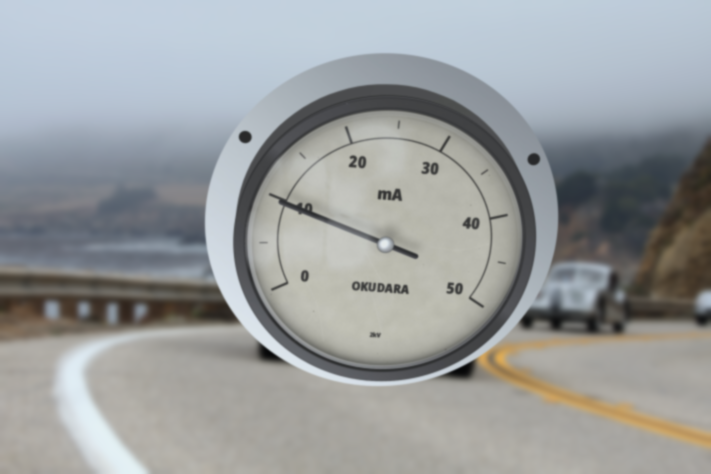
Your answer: 10 (mA)
